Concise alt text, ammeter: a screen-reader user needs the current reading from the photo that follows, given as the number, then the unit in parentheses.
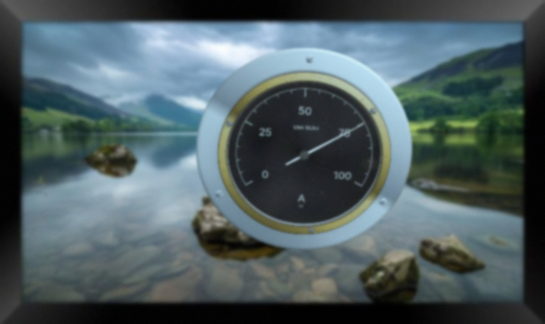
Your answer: 75 (A)
